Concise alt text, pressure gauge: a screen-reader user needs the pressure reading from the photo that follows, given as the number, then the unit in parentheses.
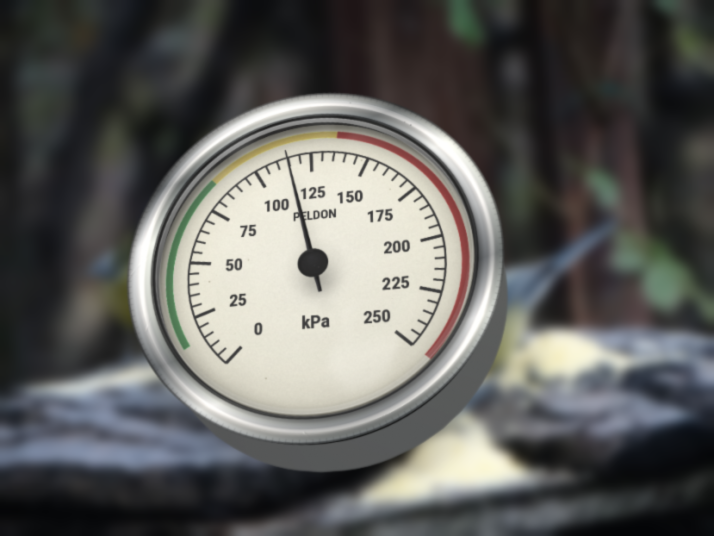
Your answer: 115 (kPa)
